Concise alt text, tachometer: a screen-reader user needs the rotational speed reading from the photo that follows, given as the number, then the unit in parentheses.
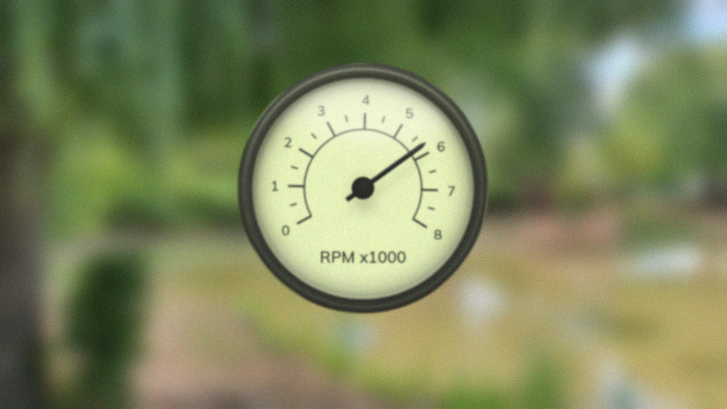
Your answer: 5750 (rpm)
